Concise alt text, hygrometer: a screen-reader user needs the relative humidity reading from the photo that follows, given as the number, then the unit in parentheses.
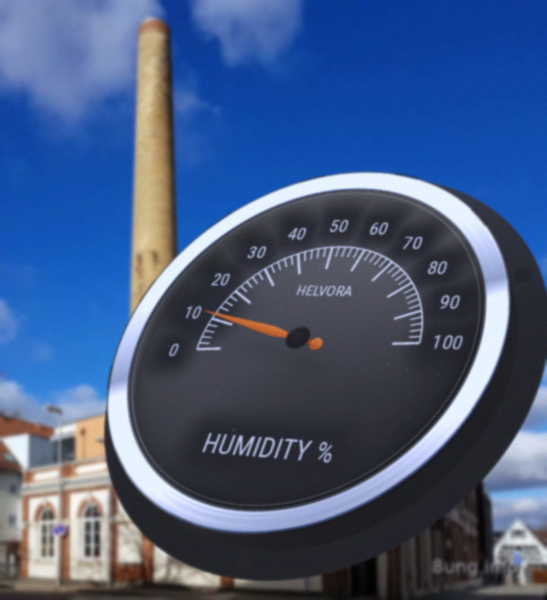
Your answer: 10 (%)
